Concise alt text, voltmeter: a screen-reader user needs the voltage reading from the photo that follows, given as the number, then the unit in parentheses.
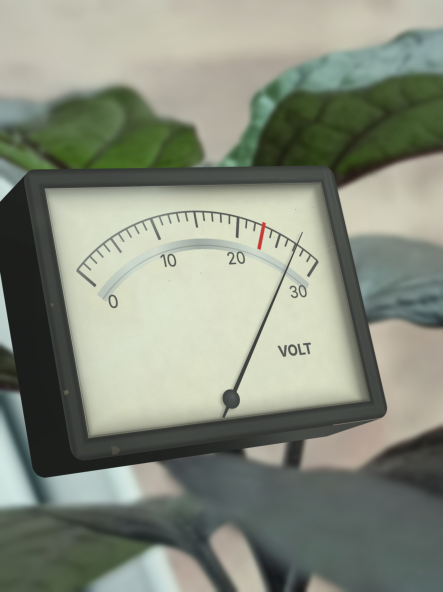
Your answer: 27 (V)
